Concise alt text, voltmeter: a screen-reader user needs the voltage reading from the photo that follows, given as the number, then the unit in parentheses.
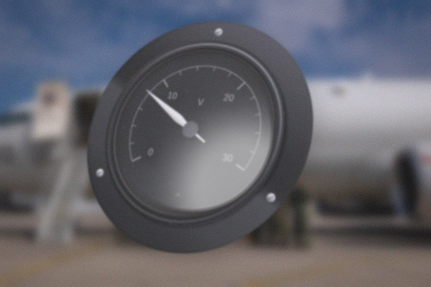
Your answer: 8 (V)
